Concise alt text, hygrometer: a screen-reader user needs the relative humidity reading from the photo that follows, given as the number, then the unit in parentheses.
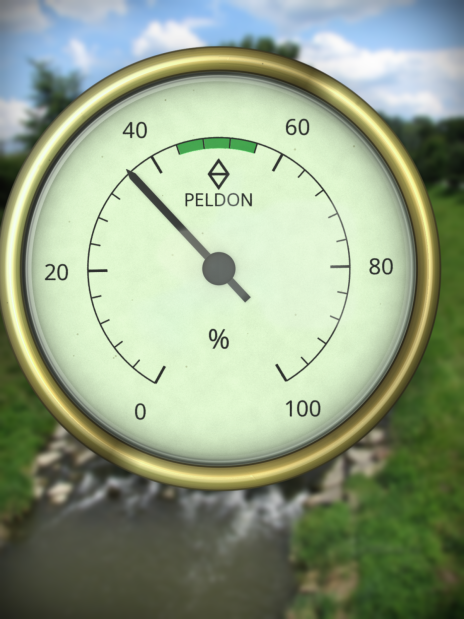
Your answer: 36 (%)
